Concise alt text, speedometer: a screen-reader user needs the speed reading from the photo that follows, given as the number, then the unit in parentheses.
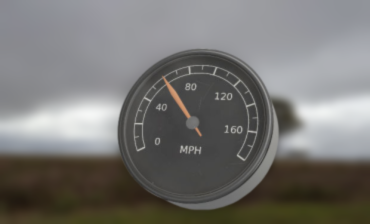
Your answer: 60 (mph)
